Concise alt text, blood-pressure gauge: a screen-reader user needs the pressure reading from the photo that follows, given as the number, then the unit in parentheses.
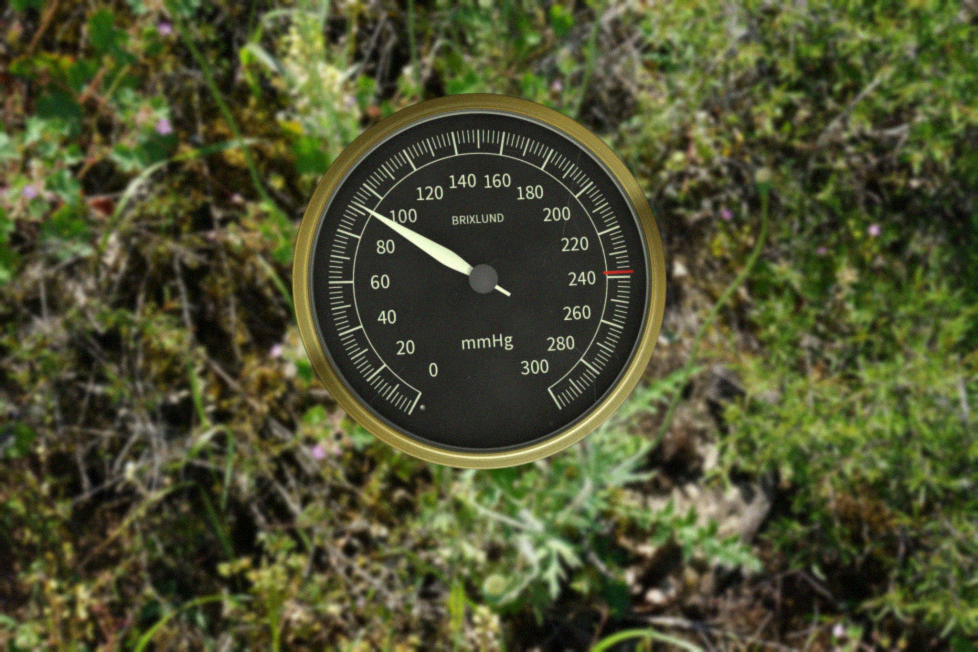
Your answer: 92 (mmHg)
